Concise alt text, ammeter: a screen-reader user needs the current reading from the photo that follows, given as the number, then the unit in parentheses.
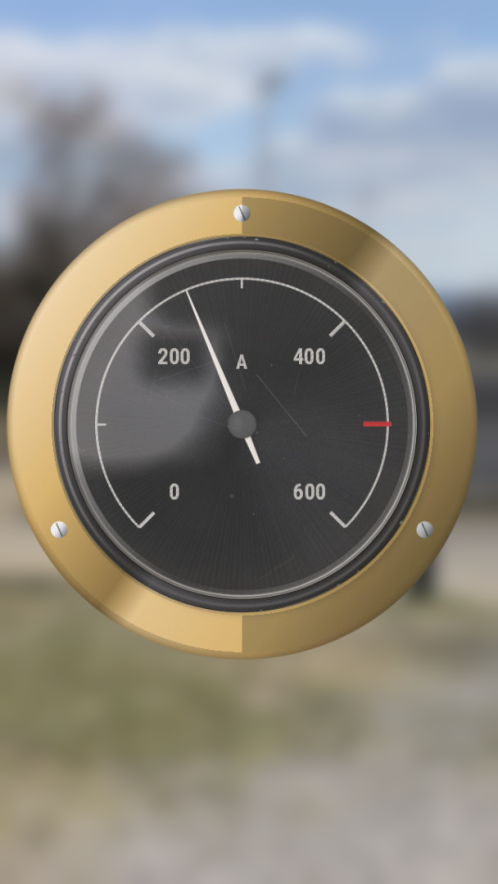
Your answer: 250 (A)
